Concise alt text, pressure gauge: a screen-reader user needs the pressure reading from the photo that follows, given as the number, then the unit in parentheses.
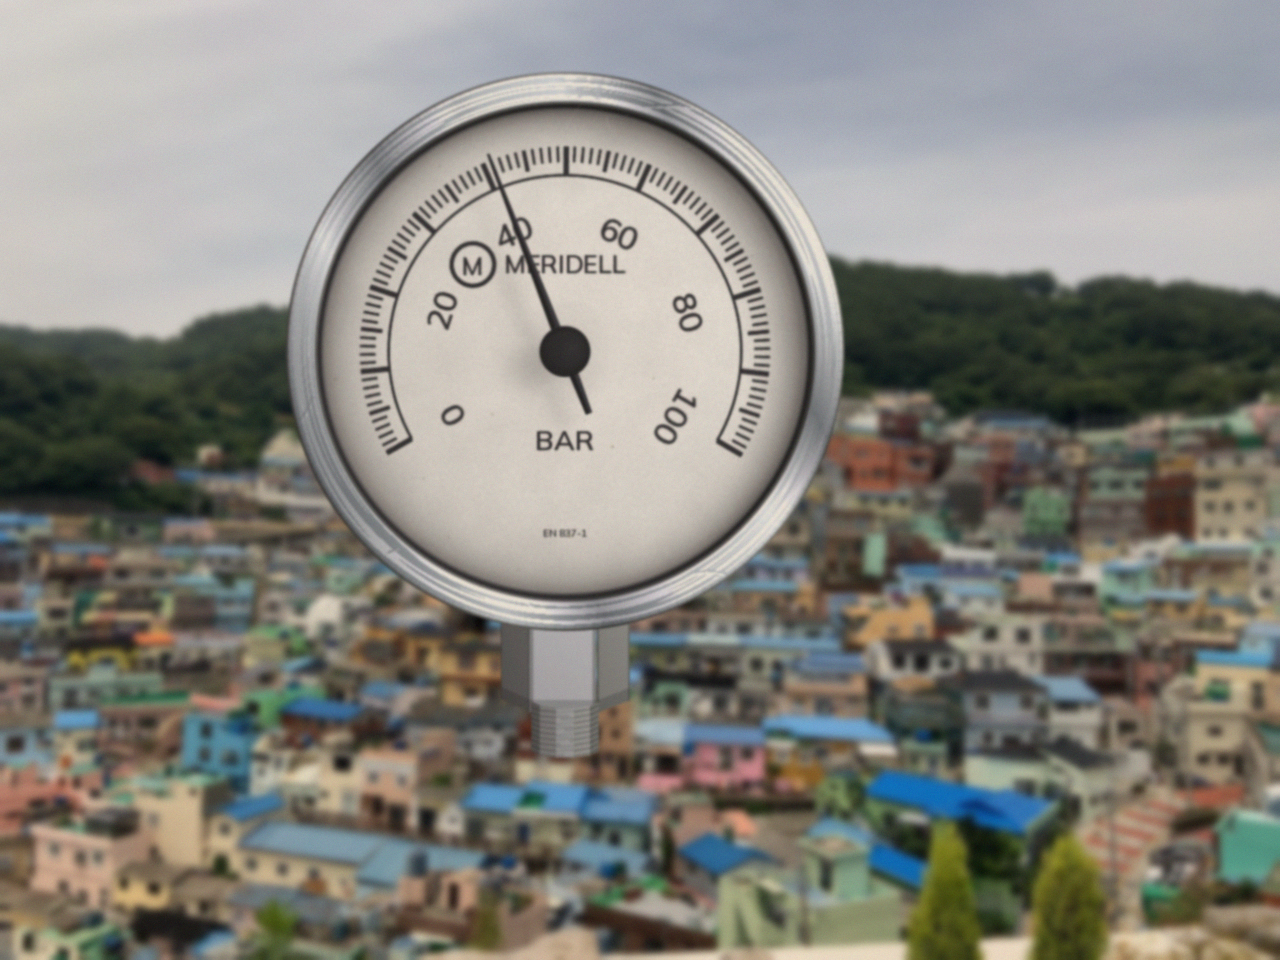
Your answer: 41 (bar)
